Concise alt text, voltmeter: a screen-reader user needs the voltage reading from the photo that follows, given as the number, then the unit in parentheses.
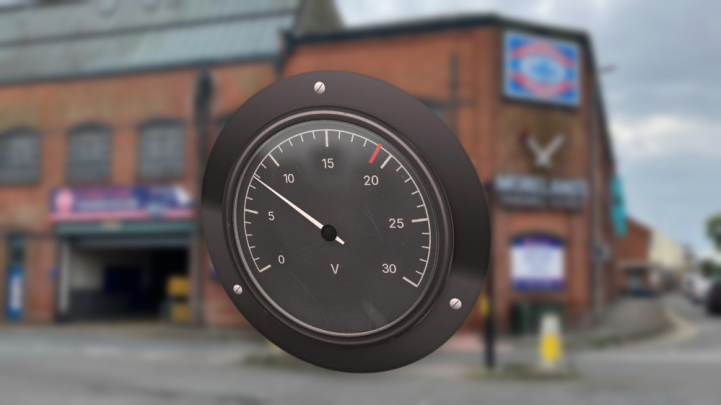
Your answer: 8 (V)
